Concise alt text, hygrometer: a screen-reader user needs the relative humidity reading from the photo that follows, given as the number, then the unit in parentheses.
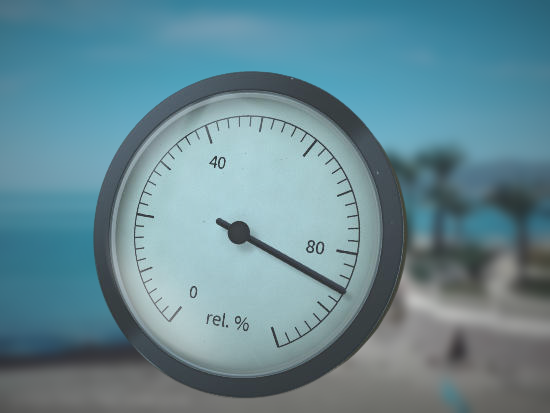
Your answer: 86 (%)
